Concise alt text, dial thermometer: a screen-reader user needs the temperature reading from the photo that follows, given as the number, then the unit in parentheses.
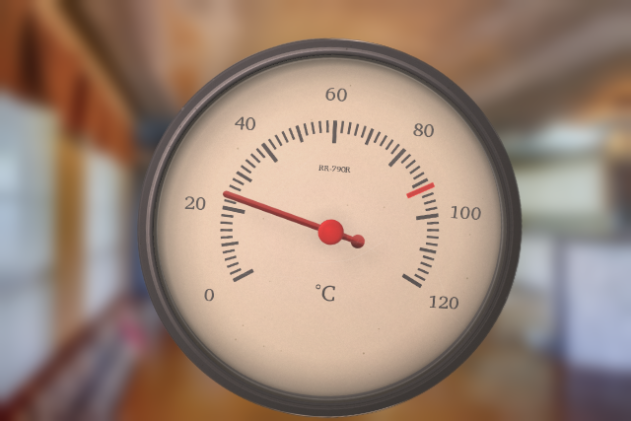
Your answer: 24 (°C)
